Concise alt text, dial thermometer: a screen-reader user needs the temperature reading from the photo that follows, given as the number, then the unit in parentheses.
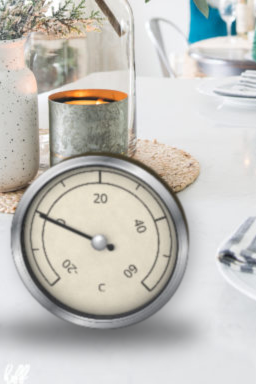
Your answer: 0 (°C)
